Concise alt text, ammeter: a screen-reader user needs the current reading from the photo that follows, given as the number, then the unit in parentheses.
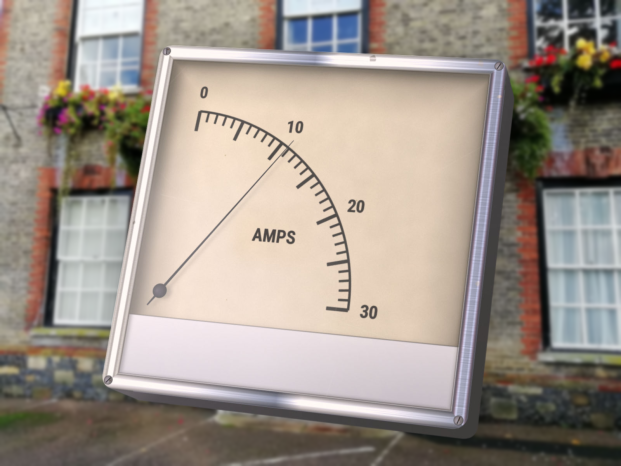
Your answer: 11 (A)
